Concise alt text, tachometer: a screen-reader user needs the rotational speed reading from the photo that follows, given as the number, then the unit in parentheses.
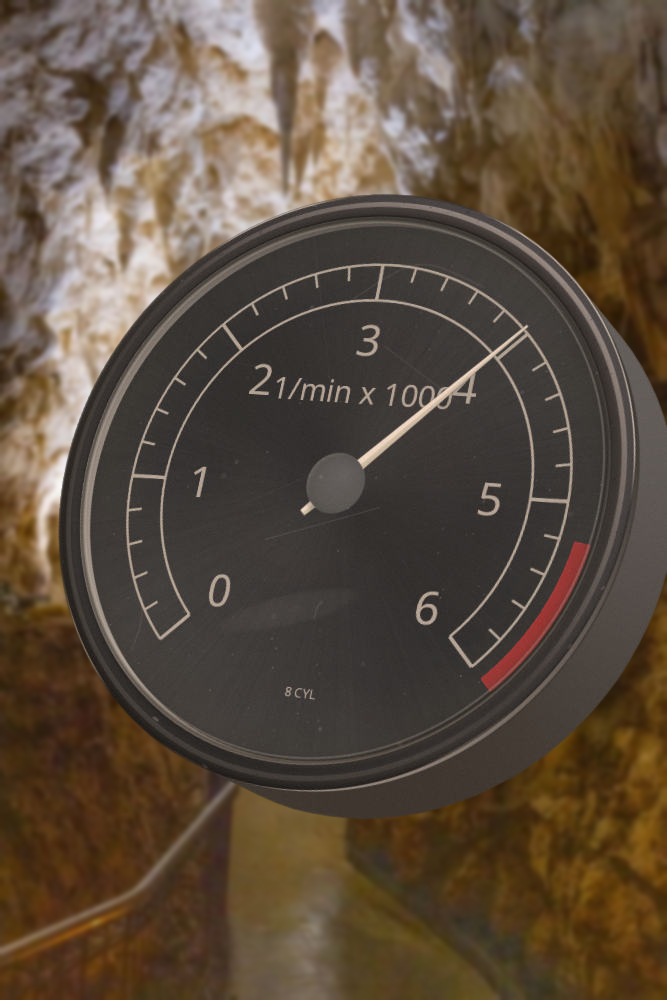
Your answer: 4000 (rpm)
